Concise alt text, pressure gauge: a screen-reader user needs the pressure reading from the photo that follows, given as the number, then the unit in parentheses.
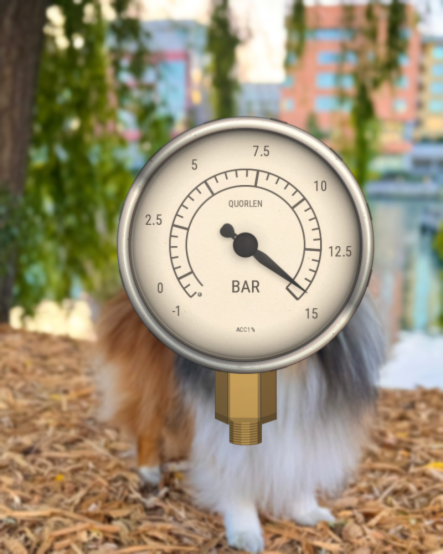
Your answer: 14.5 (bar)
